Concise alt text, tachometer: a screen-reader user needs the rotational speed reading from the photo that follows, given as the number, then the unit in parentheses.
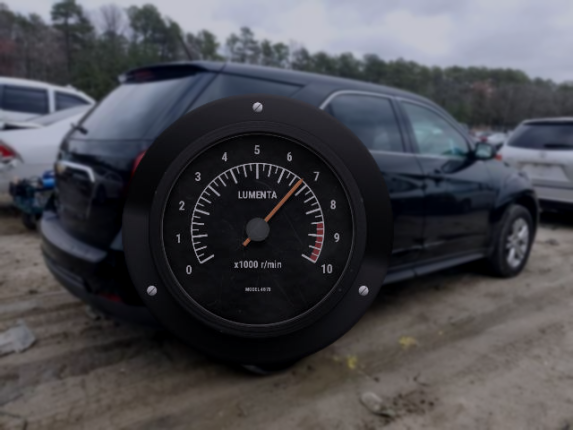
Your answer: 6750 (rpm)
